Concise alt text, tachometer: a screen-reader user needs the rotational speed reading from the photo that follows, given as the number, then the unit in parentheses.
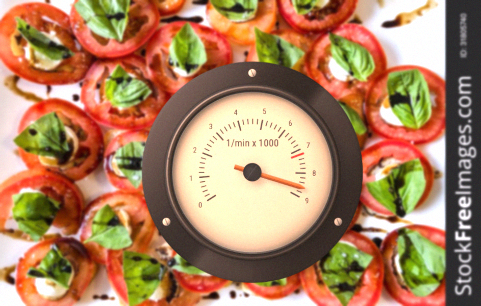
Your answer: 8600 (rpm)
